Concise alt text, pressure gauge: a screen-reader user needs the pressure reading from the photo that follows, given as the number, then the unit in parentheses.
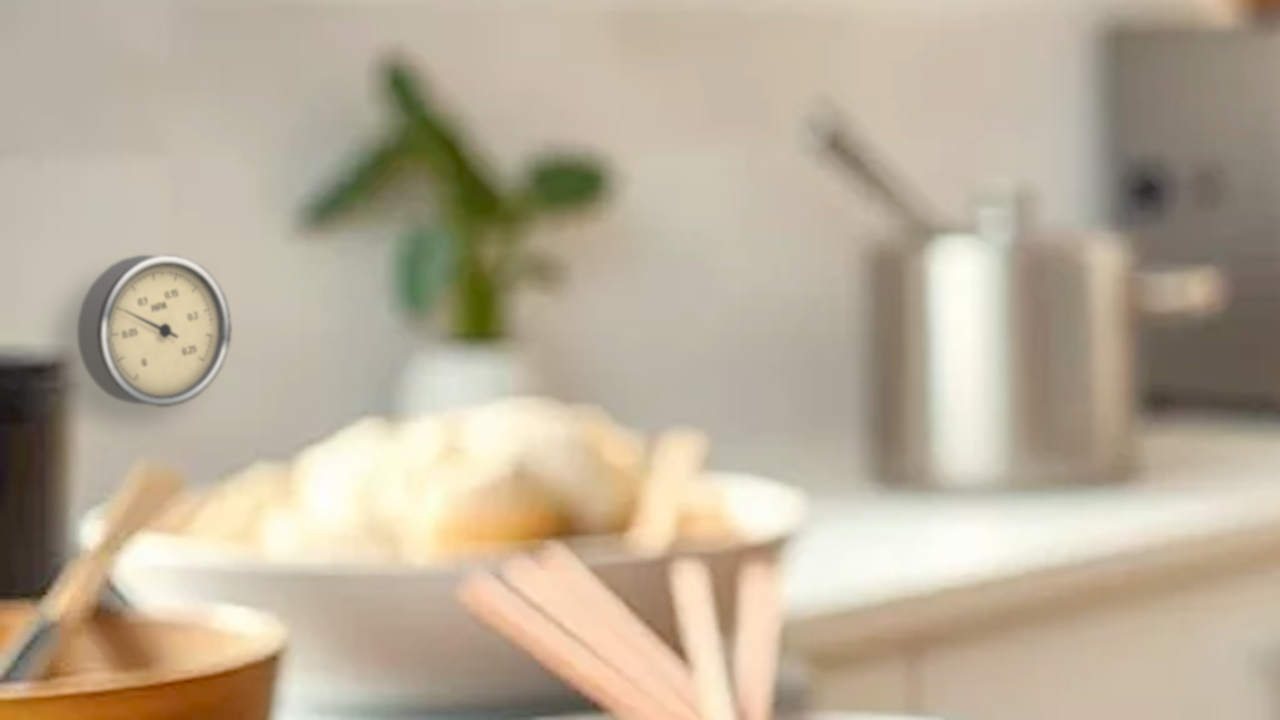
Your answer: 0.075 (MPa)
